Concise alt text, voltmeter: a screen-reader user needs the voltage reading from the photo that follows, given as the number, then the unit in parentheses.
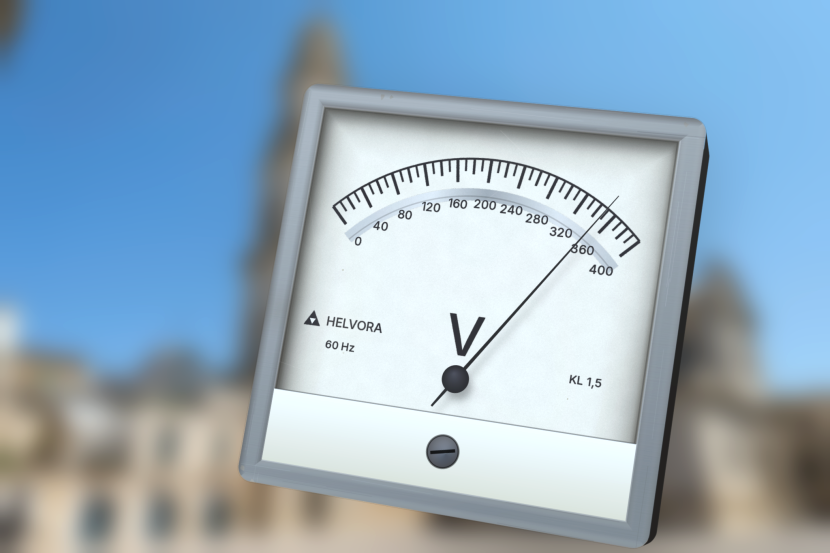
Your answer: 350 (V)
